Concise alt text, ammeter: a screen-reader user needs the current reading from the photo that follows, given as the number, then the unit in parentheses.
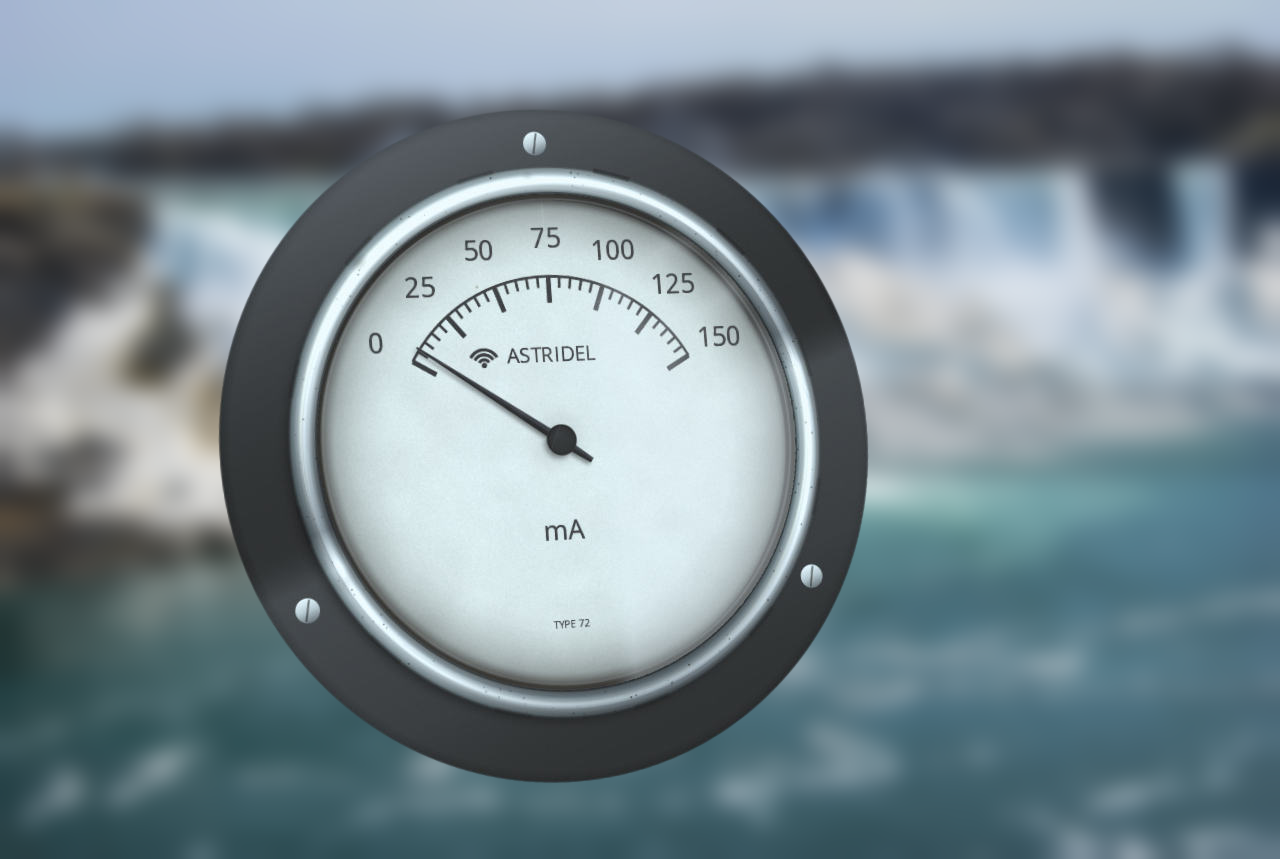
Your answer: 5 (mA)
